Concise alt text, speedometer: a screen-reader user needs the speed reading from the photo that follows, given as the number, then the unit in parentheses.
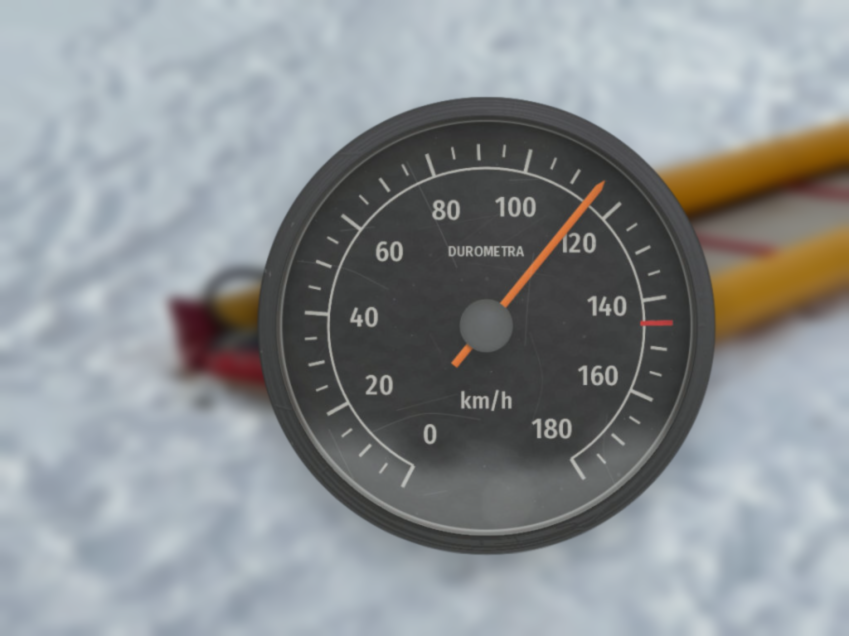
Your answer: 115 (km/h)
